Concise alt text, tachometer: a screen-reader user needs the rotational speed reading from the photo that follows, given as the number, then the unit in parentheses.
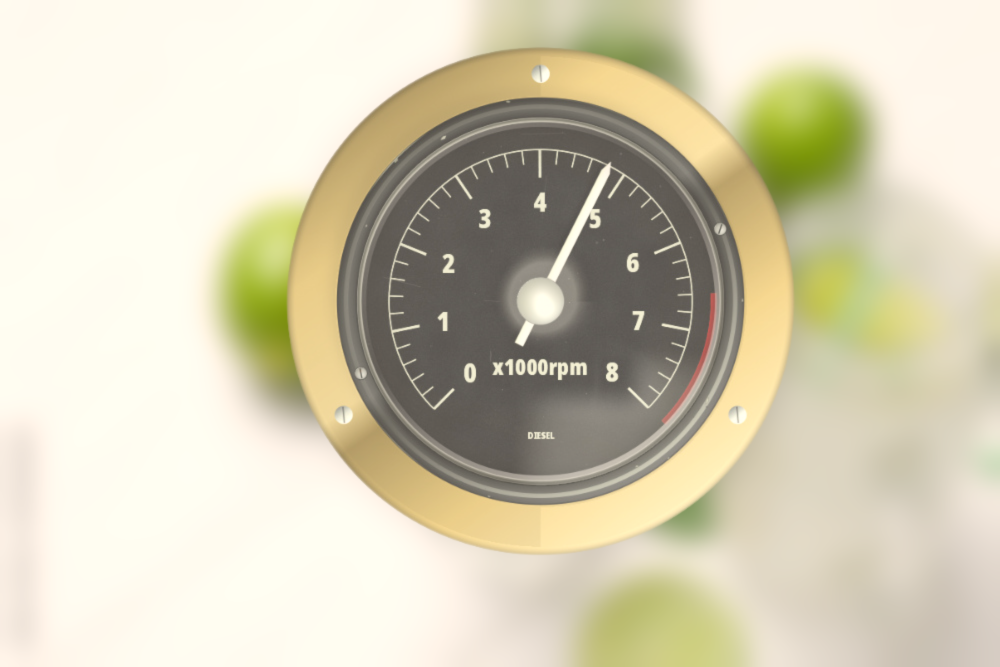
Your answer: 4800 (rpm)
